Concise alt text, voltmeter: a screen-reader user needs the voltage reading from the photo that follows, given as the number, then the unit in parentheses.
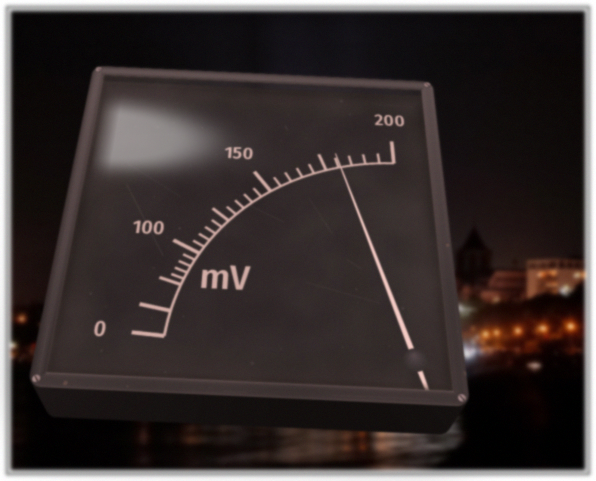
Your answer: 180 (mV)
